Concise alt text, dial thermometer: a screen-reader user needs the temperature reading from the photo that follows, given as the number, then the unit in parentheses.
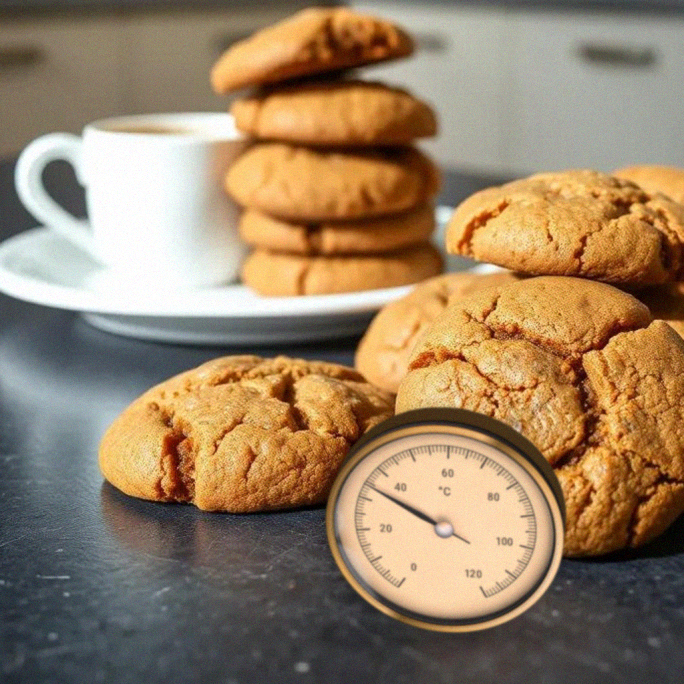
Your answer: 35 (°C)
